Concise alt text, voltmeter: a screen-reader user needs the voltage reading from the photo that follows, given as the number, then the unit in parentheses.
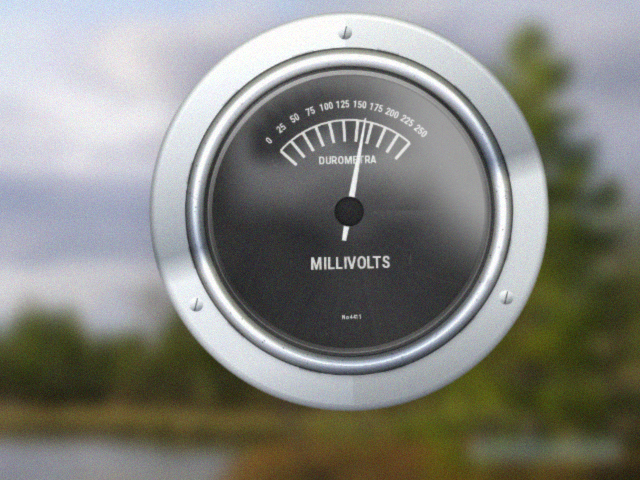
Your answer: 162.5 (mV)
